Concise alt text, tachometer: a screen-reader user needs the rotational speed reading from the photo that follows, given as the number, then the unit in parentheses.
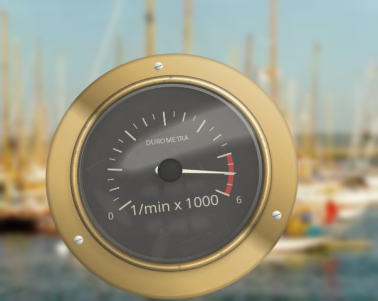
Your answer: 5500 (rpm)
